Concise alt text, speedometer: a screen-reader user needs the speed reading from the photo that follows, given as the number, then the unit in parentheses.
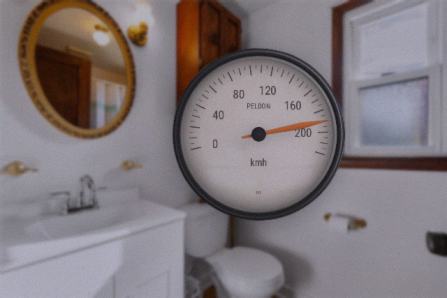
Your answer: 190 (km/h)
